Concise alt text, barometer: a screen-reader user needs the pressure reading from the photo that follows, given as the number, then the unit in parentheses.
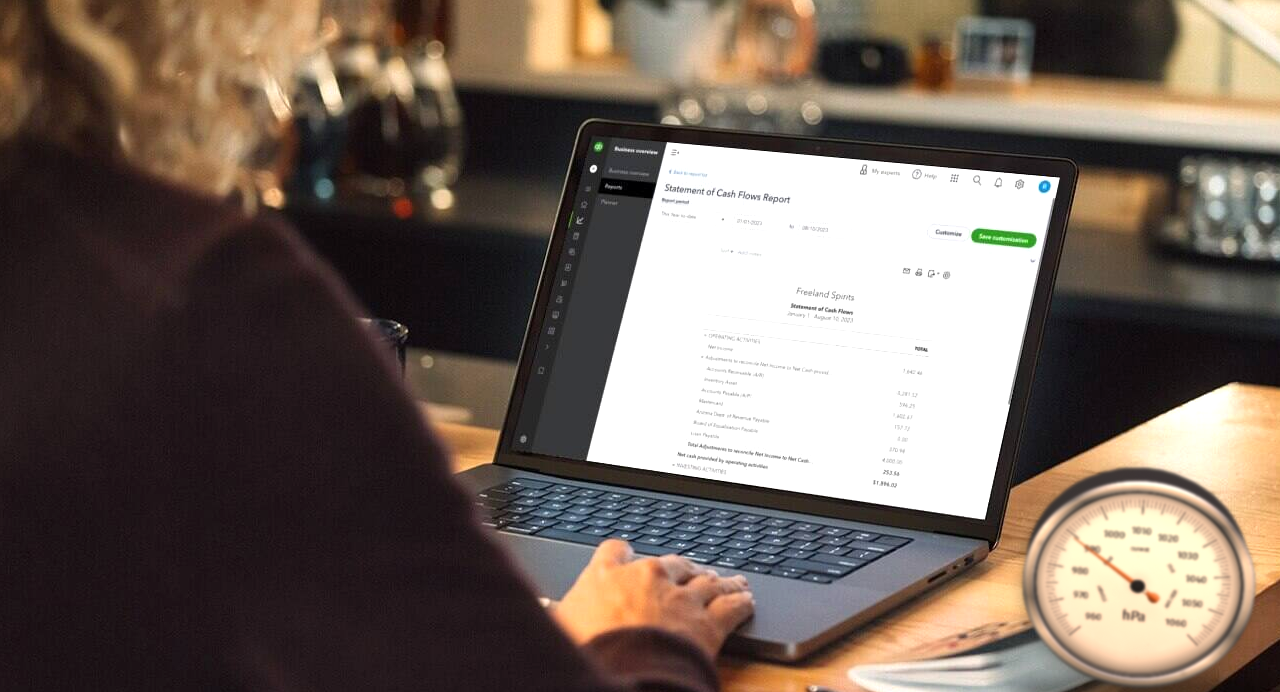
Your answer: 990 (hPa)
